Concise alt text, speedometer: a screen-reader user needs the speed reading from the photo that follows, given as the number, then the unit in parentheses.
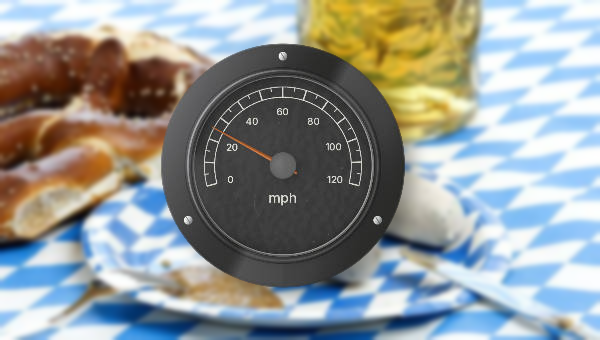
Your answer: 25 (mph)
